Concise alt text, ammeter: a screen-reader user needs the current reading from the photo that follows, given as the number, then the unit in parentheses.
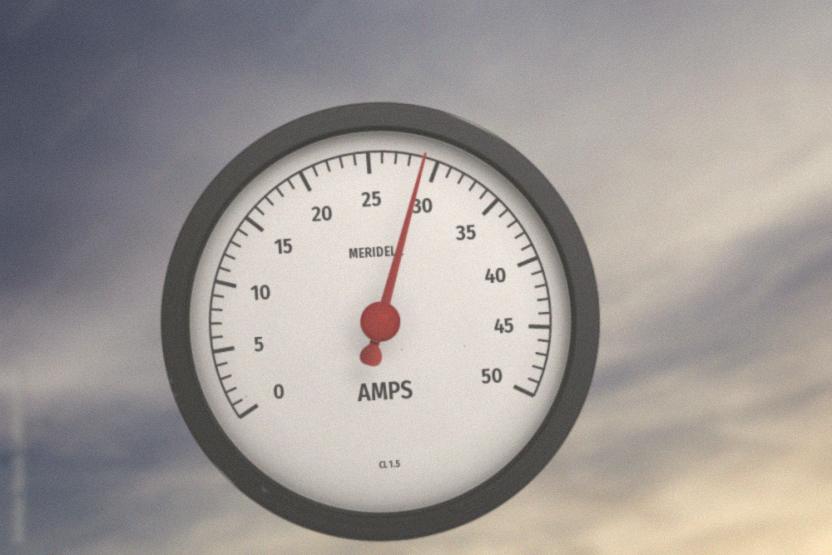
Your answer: 29 (A)
